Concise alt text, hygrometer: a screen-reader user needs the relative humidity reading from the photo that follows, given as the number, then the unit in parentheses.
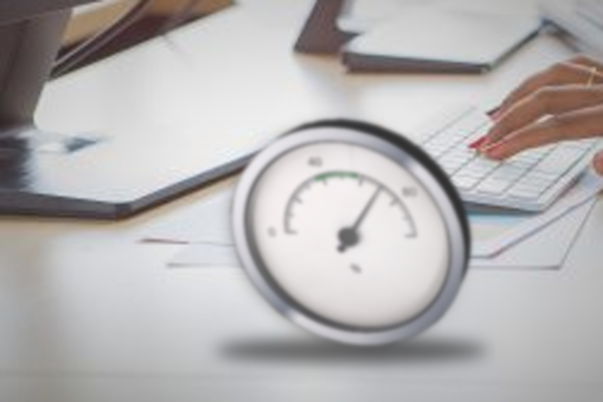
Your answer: 70 (%)
